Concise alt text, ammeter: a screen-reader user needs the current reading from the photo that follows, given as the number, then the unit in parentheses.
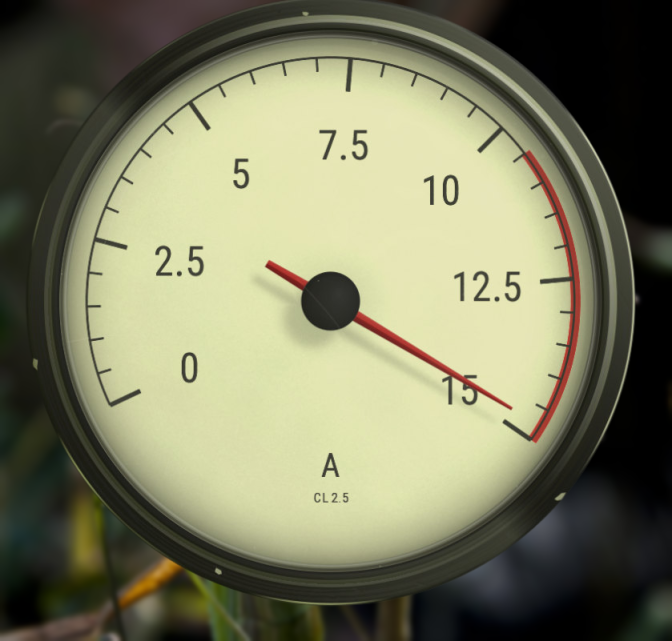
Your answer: 14.75 (A)
